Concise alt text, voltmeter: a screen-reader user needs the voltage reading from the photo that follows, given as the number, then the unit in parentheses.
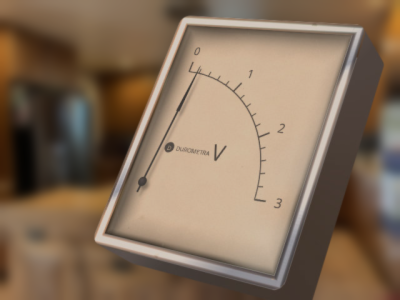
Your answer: 0.2 (V)
